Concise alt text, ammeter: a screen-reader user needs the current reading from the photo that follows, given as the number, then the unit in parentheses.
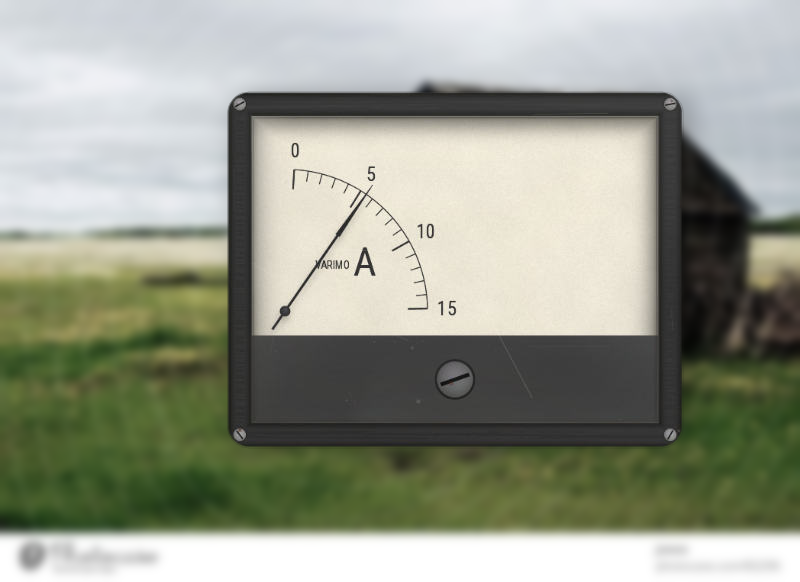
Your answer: 5.5 (A)
